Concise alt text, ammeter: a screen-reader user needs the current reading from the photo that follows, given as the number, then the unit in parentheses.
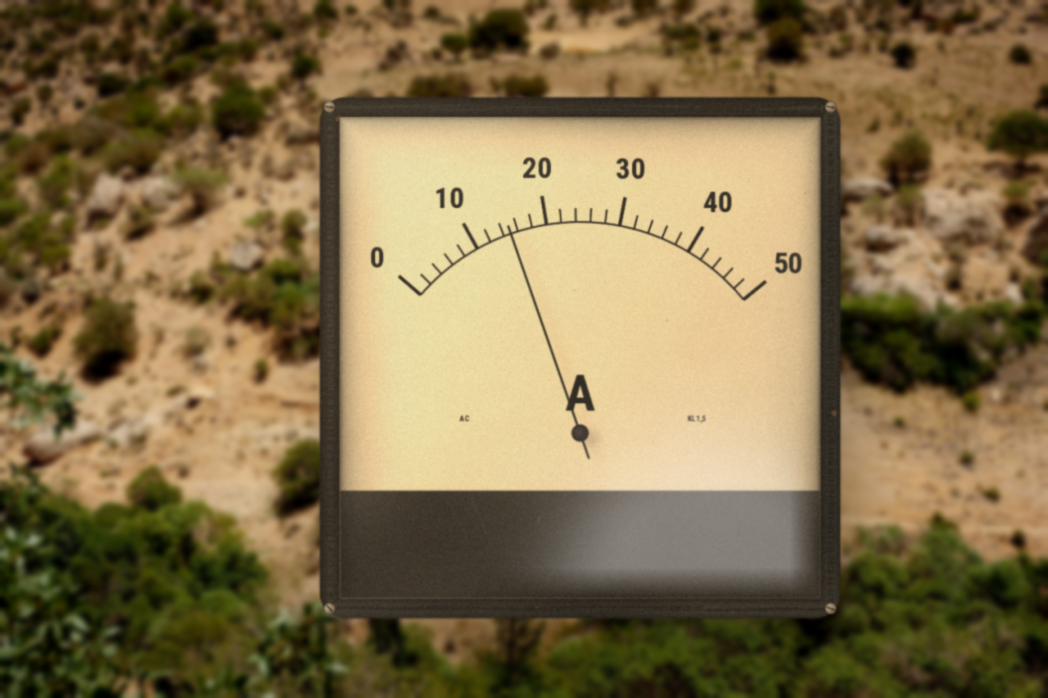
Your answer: 15 (A)
